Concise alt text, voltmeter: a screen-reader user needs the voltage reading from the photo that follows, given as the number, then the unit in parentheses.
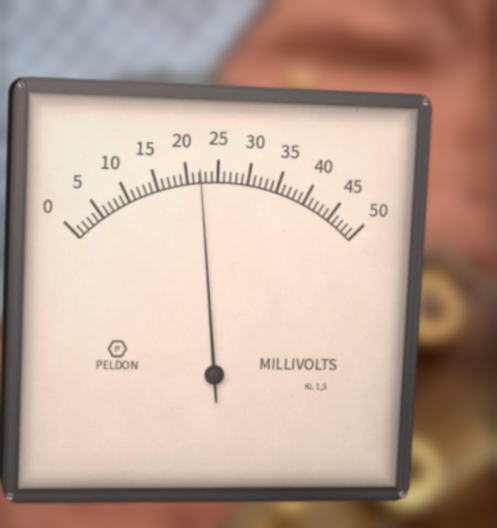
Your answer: 22 (mV)
